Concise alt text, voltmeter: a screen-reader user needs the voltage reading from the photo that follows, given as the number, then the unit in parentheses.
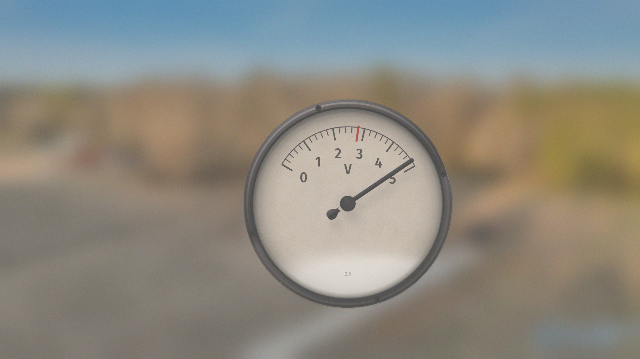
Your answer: 4.8 (V)
